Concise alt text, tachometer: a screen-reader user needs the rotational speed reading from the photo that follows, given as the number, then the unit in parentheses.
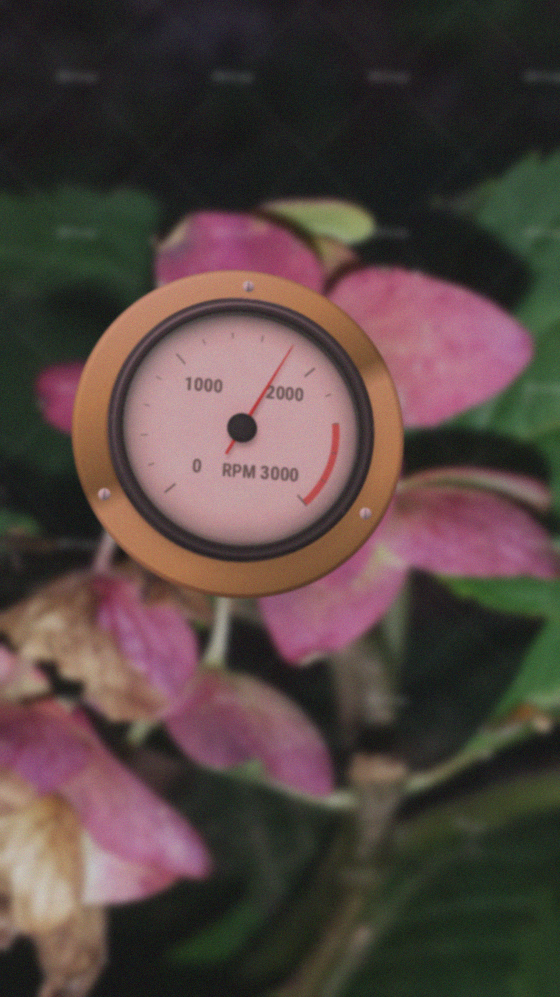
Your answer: 1800 (rpm)
